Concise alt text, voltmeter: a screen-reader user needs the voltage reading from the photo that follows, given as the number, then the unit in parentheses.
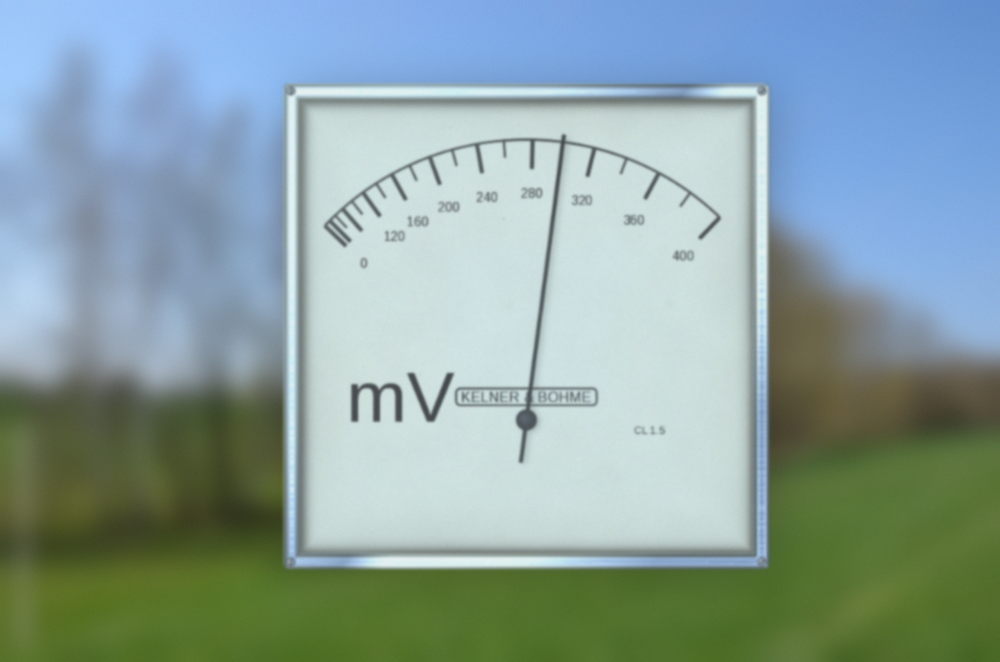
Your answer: 300 (mV)
